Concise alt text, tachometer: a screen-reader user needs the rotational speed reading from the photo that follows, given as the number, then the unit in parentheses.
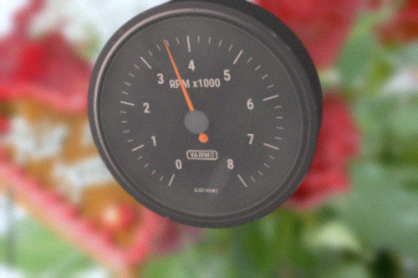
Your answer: 3600 (rpm)
